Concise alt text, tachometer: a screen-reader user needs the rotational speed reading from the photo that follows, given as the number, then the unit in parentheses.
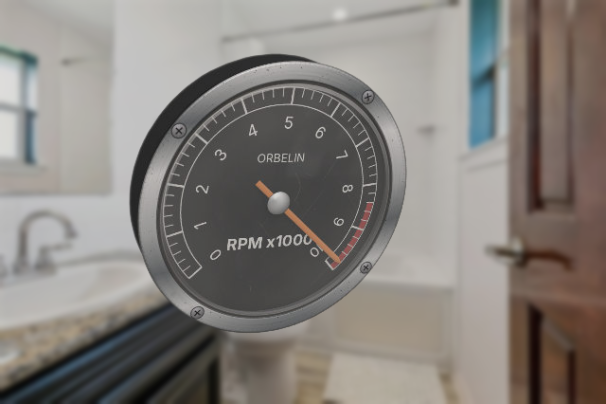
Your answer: 9800 (rpm)
